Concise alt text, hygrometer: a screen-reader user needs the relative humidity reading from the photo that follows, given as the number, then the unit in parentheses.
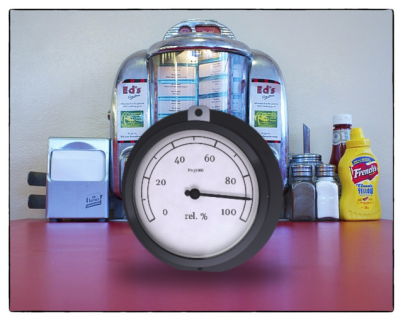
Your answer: 90 (%)
